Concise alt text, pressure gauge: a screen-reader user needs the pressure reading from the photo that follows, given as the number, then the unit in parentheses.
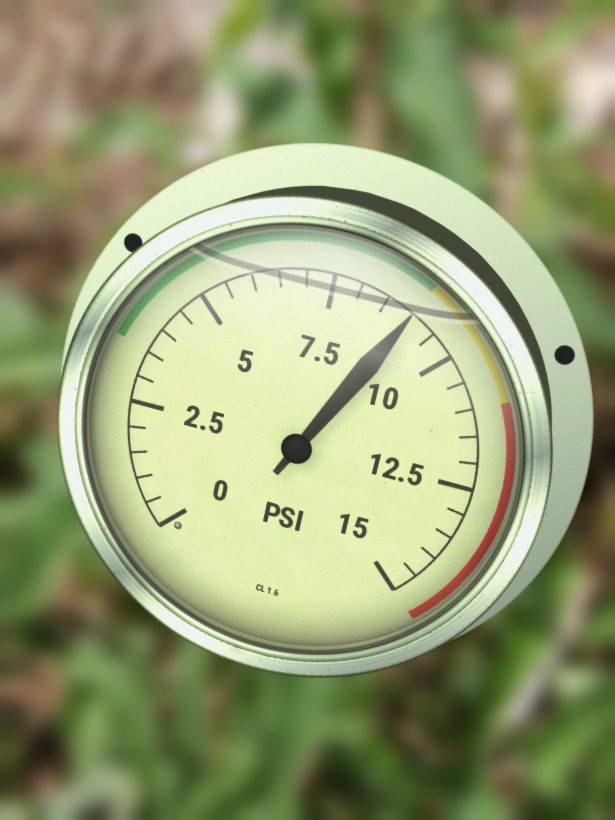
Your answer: 9 (psi)
